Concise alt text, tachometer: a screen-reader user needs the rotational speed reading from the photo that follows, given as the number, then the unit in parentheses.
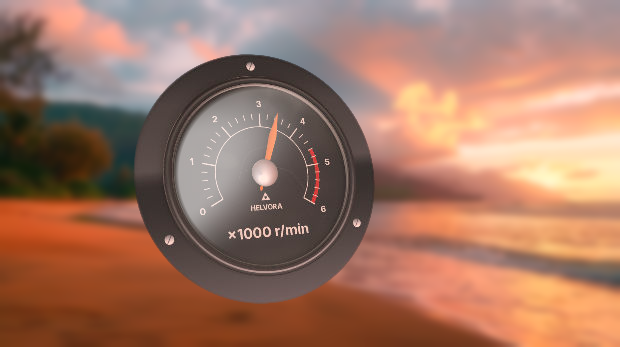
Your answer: 3400 (rpm)
